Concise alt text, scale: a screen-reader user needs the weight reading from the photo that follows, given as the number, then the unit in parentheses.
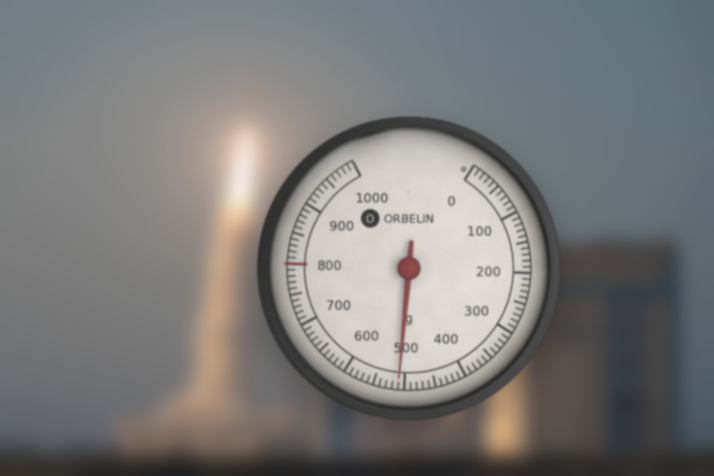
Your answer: 510 (g)
